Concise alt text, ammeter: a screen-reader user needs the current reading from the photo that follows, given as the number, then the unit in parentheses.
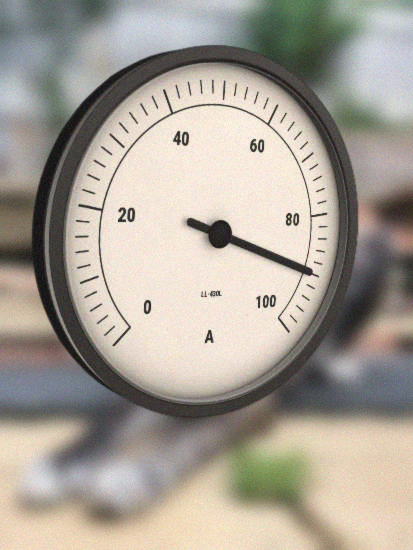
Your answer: 90 (A)
